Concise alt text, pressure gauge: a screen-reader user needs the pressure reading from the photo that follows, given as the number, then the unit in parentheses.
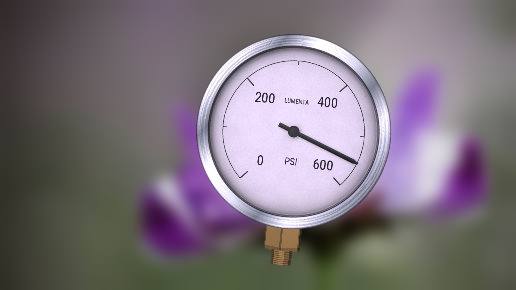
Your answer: 550 (psi)
